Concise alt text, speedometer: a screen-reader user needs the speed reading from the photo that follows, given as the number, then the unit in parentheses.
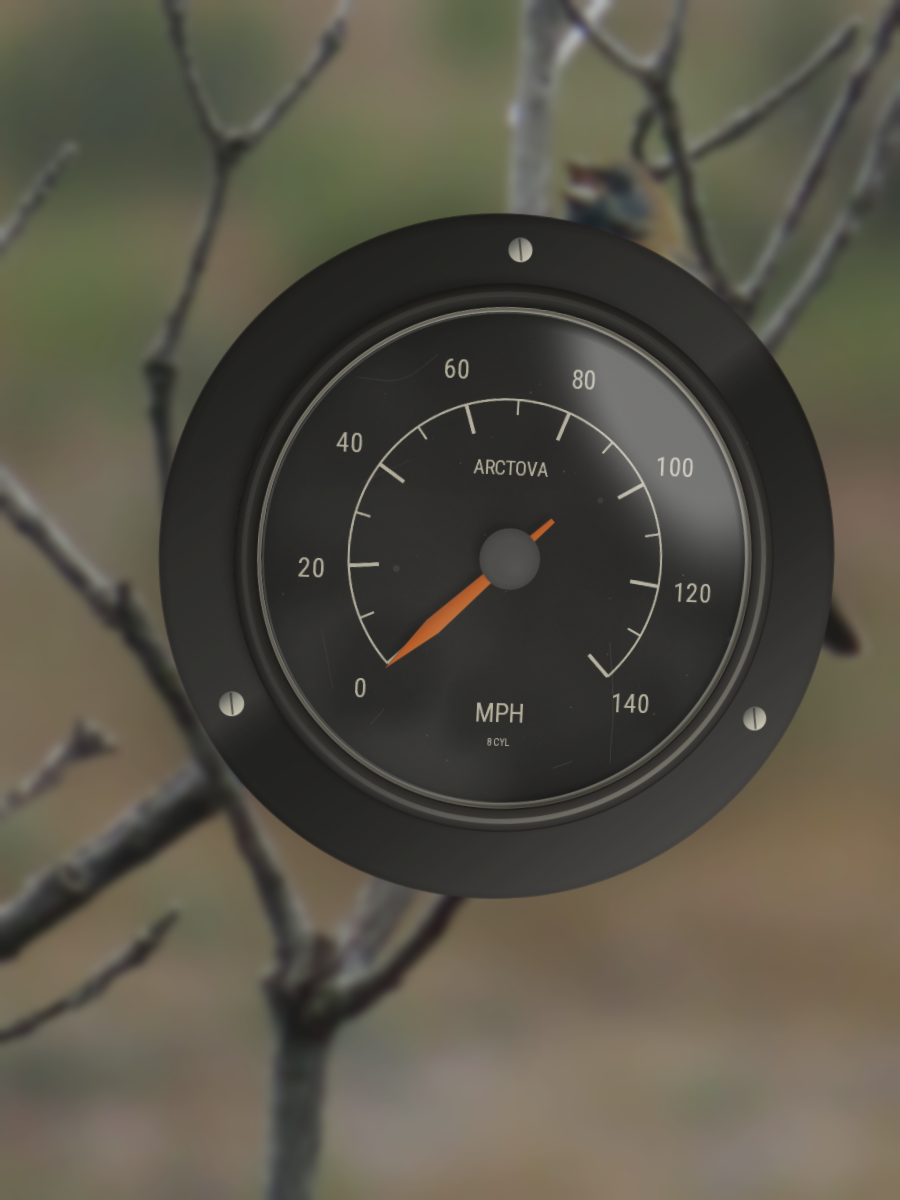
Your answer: 0 (mph)
